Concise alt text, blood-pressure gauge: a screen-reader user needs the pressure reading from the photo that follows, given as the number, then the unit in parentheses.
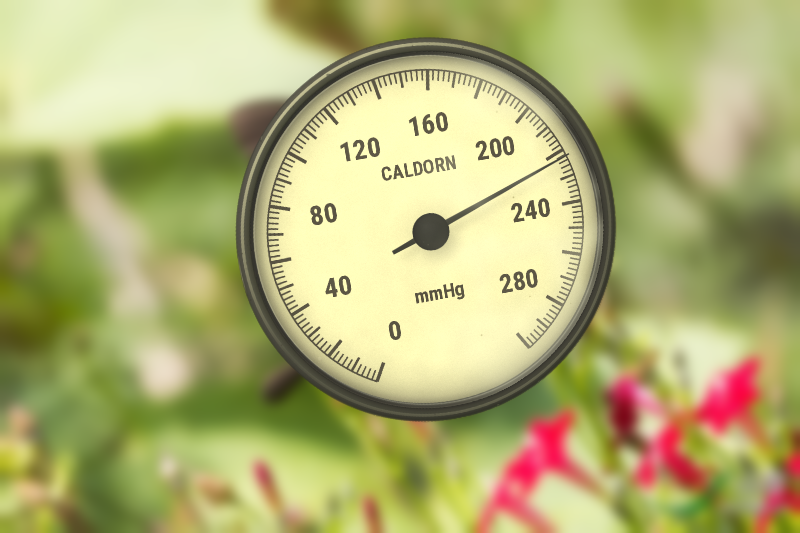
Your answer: 222 (mmHg)
